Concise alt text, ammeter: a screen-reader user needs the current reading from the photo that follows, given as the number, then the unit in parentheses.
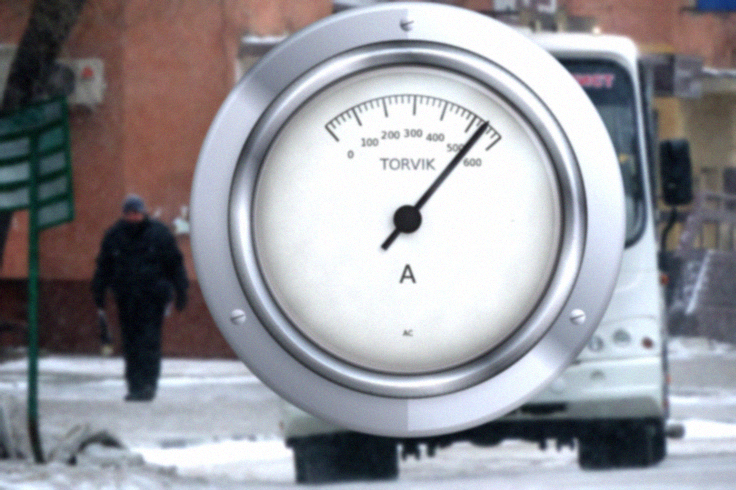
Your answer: 540 (A)
